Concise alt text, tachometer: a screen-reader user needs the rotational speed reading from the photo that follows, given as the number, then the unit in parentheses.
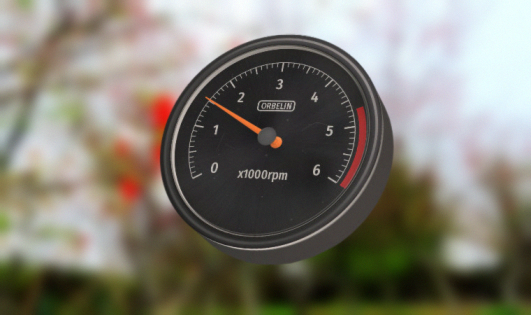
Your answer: 1500 (rpm)
